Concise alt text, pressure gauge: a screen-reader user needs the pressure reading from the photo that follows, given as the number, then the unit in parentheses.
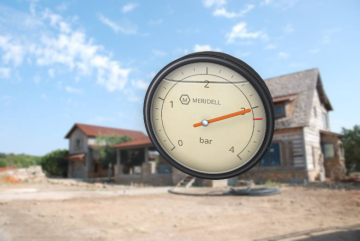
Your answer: 3 (bar)
